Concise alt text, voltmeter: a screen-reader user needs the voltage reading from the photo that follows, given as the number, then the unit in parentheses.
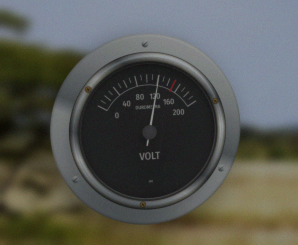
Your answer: 120 (V)
